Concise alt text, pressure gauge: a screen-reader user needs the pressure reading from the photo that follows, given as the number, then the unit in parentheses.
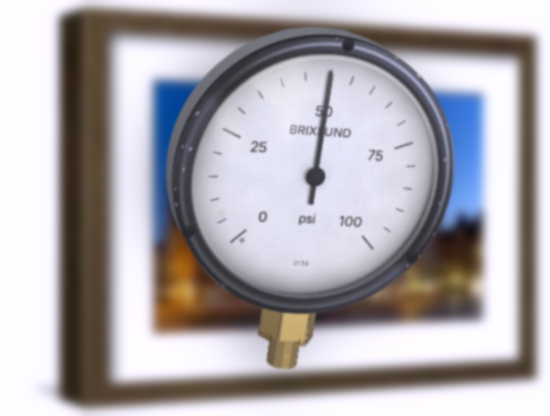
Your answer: 50 (psi)
